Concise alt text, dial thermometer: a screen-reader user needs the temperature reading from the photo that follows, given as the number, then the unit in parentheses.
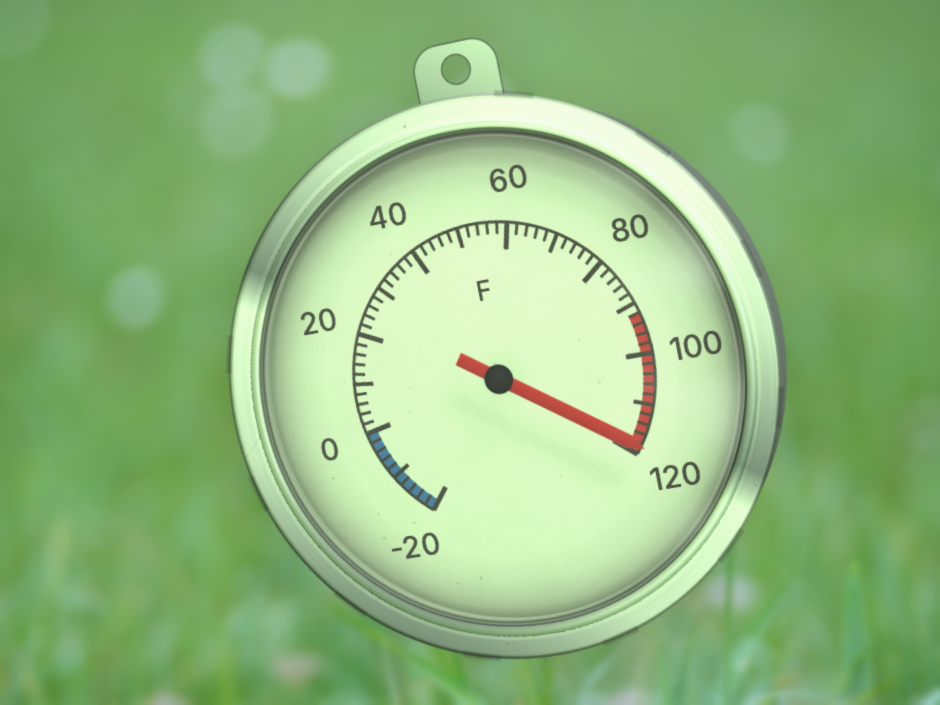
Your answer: 118 (°F)
